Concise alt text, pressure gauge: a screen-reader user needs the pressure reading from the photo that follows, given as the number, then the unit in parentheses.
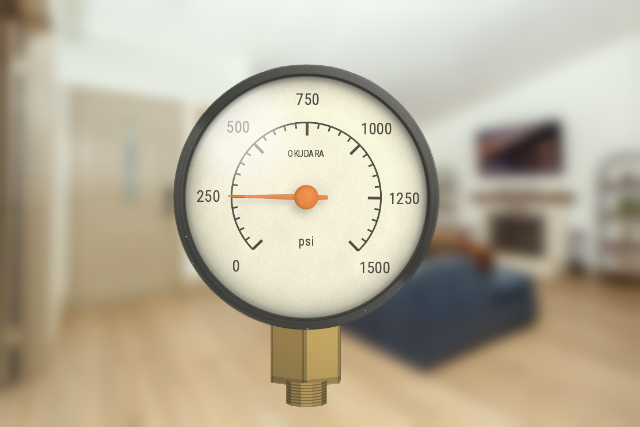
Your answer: 250 (psi)
